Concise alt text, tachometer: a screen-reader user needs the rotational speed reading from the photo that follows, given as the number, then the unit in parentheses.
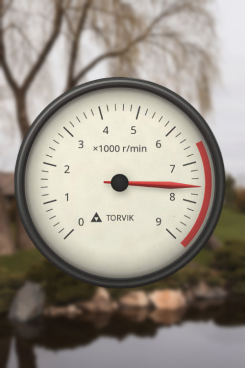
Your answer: 7600 (rpm)
